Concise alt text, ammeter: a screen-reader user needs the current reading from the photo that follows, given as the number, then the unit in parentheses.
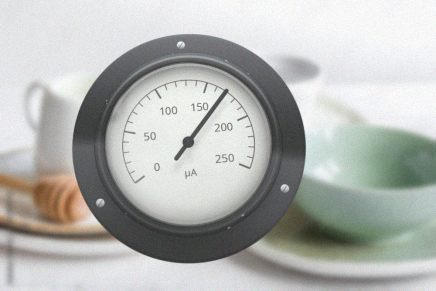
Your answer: 170 (µA)
